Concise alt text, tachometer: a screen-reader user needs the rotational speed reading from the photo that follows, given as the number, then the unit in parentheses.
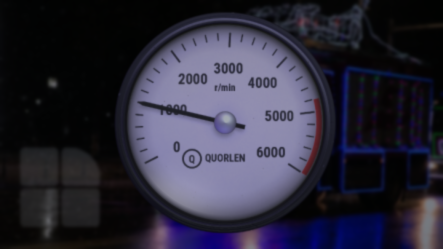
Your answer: 1000 (rpm)
